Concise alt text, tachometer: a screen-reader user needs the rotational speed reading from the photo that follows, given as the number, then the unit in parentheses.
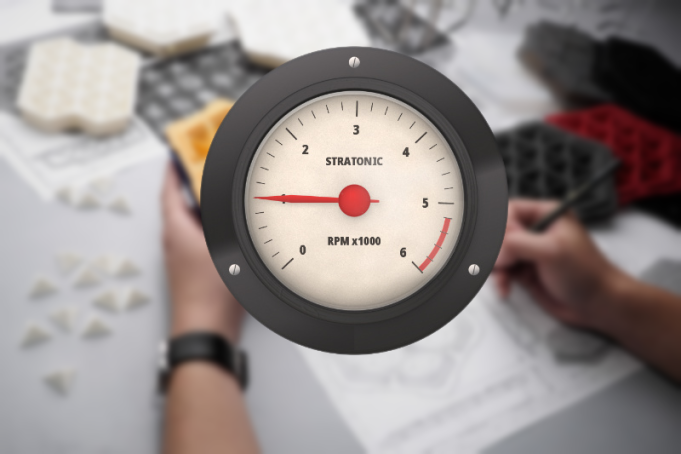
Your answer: 1000 (rpm)
